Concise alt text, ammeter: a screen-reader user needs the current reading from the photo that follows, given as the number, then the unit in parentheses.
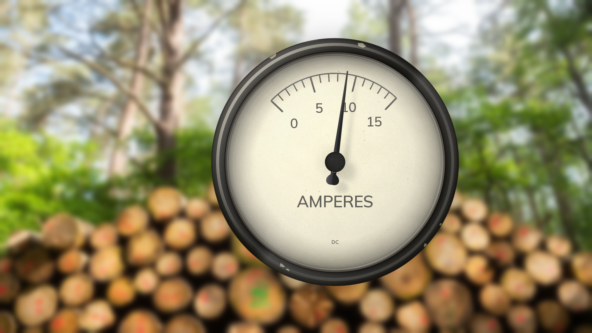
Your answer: 9 (A)
